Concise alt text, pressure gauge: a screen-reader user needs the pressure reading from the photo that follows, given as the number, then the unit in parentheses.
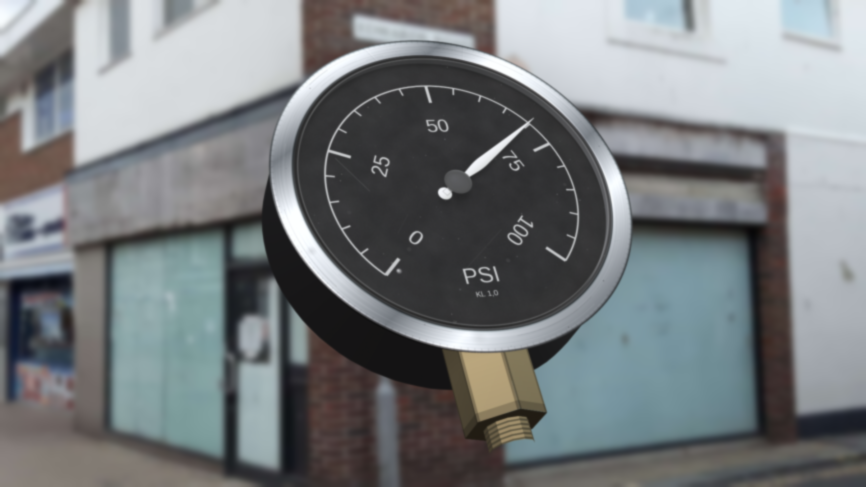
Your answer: 70 (psi)
